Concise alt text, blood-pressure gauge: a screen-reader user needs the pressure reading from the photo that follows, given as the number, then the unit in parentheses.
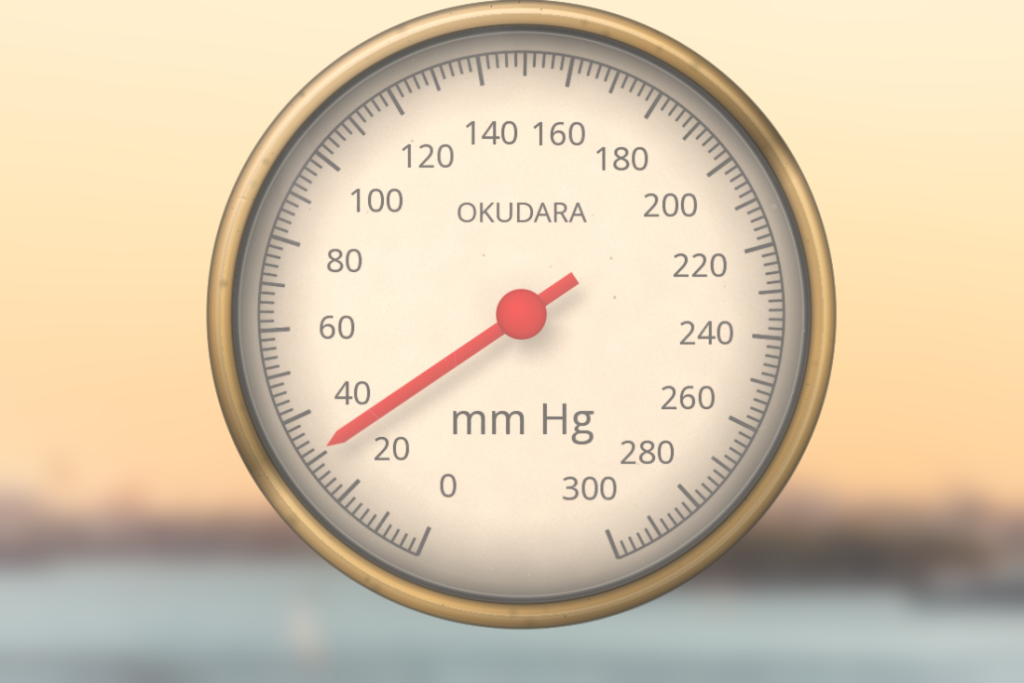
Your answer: 31 (mmHg)
